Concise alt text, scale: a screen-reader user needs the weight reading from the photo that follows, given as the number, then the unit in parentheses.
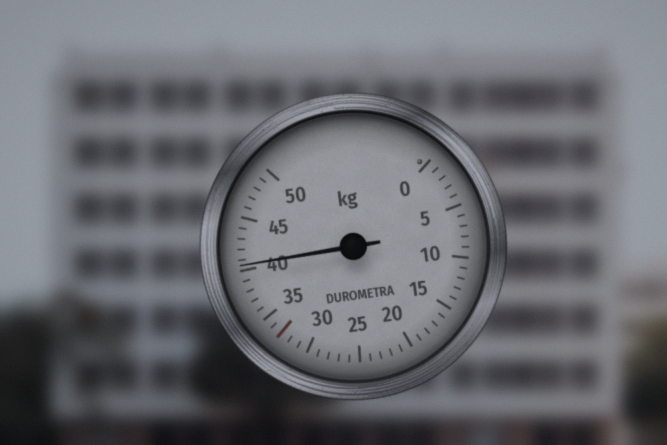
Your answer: 40.5 (kg)
